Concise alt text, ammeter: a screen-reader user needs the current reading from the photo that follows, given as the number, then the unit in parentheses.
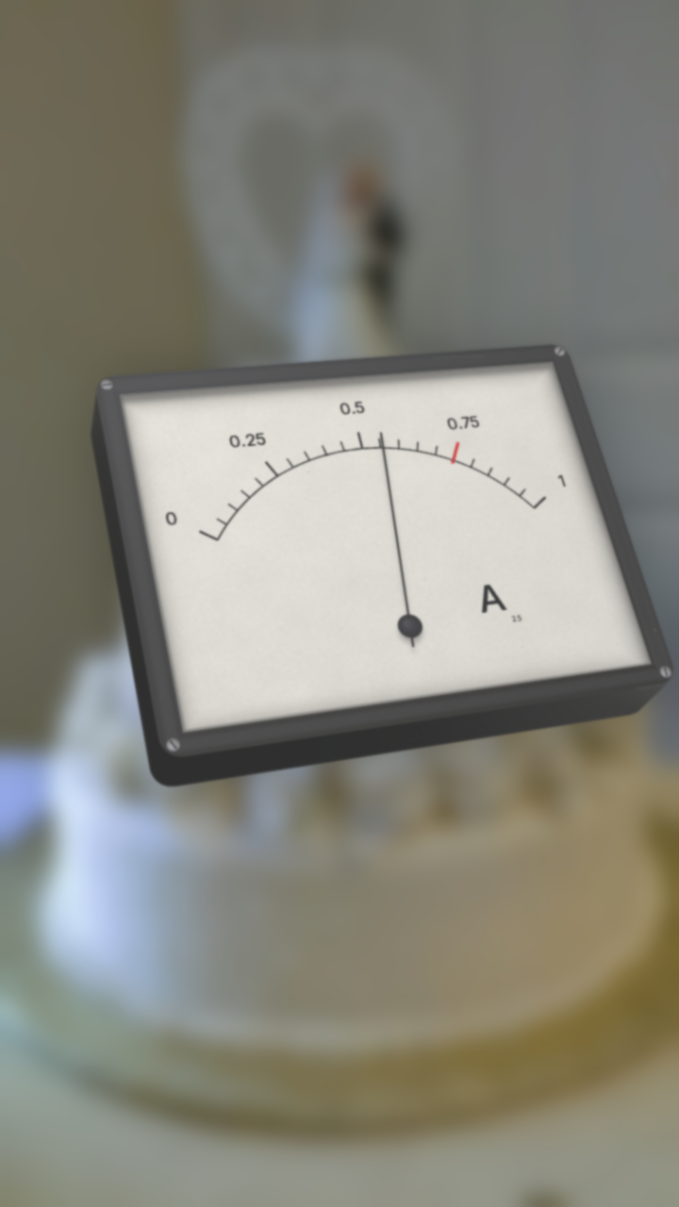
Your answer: 0.55 (A)
